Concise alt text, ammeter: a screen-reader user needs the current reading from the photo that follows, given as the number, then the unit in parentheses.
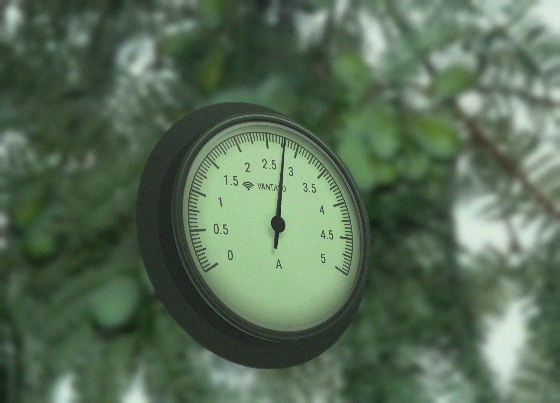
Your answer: 2.75 (A)
